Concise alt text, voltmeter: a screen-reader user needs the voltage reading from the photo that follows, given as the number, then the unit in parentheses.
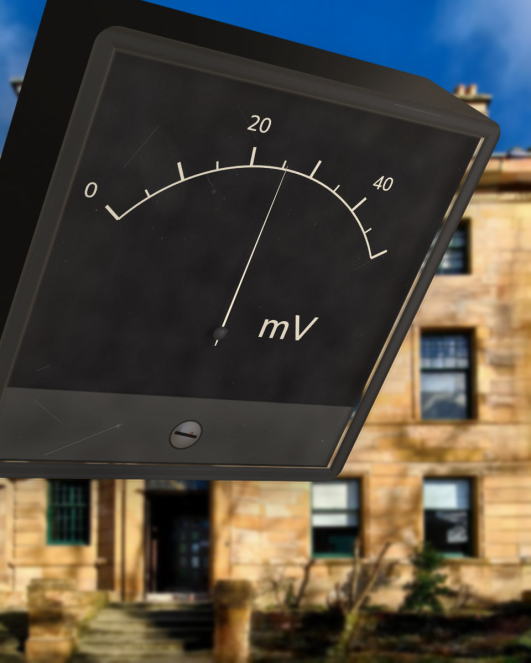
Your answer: 25 (mV)
